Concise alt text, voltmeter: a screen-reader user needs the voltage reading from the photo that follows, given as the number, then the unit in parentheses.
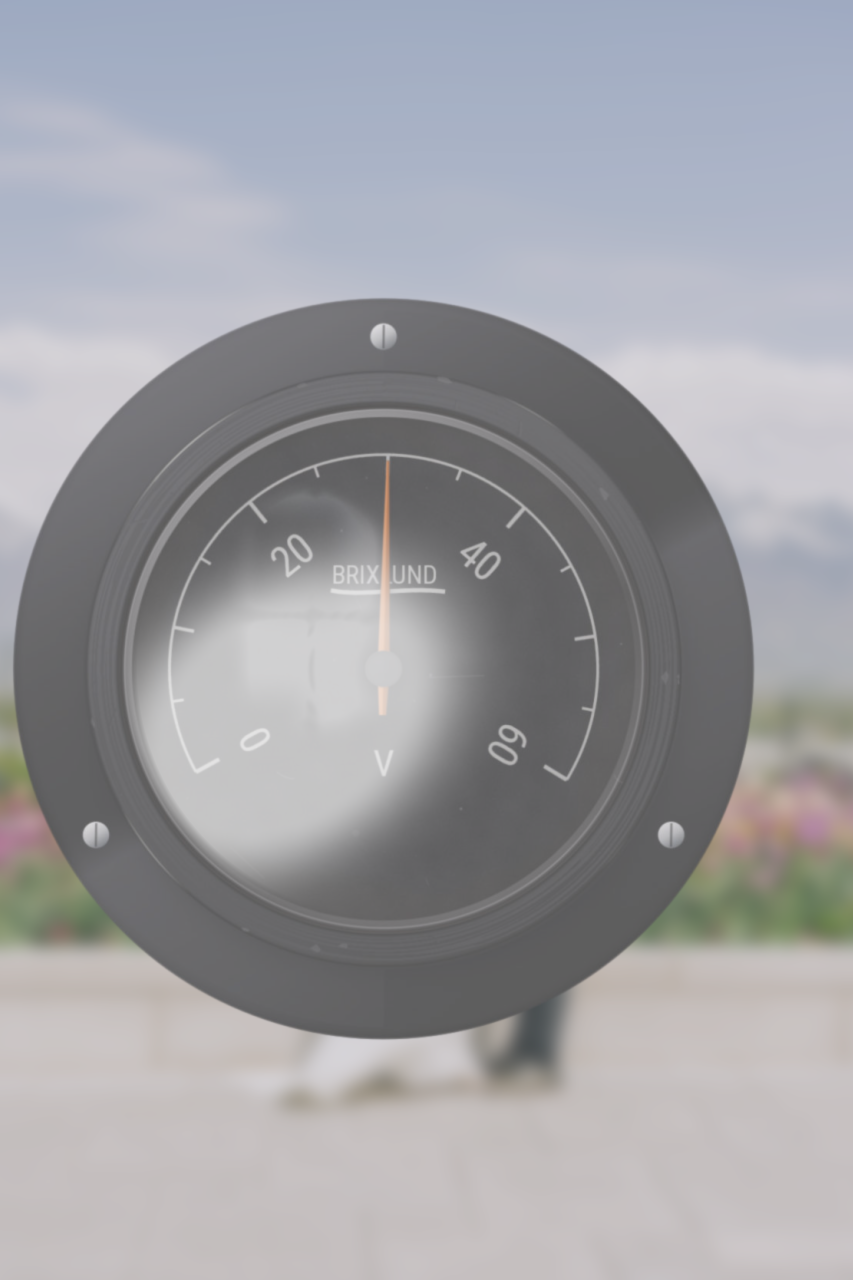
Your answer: 30 (V)
